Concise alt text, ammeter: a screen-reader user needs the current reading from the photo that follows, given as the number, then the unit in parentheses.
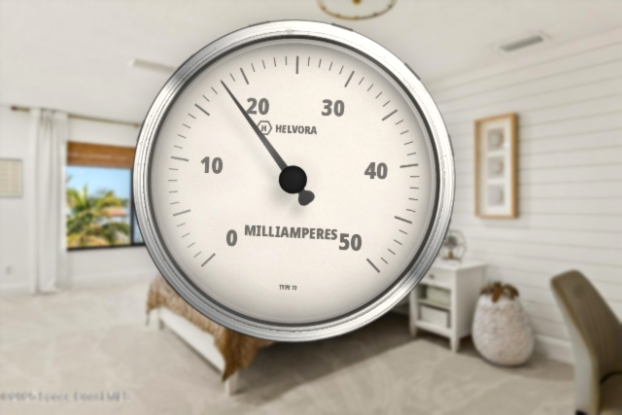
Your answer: 18 (mA)
